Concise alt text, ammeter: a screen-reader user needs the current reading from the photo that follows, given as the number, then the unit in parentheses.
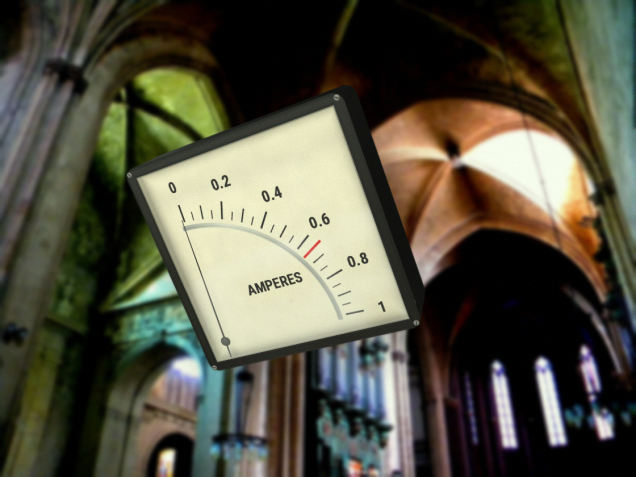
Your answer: 0 (A)
